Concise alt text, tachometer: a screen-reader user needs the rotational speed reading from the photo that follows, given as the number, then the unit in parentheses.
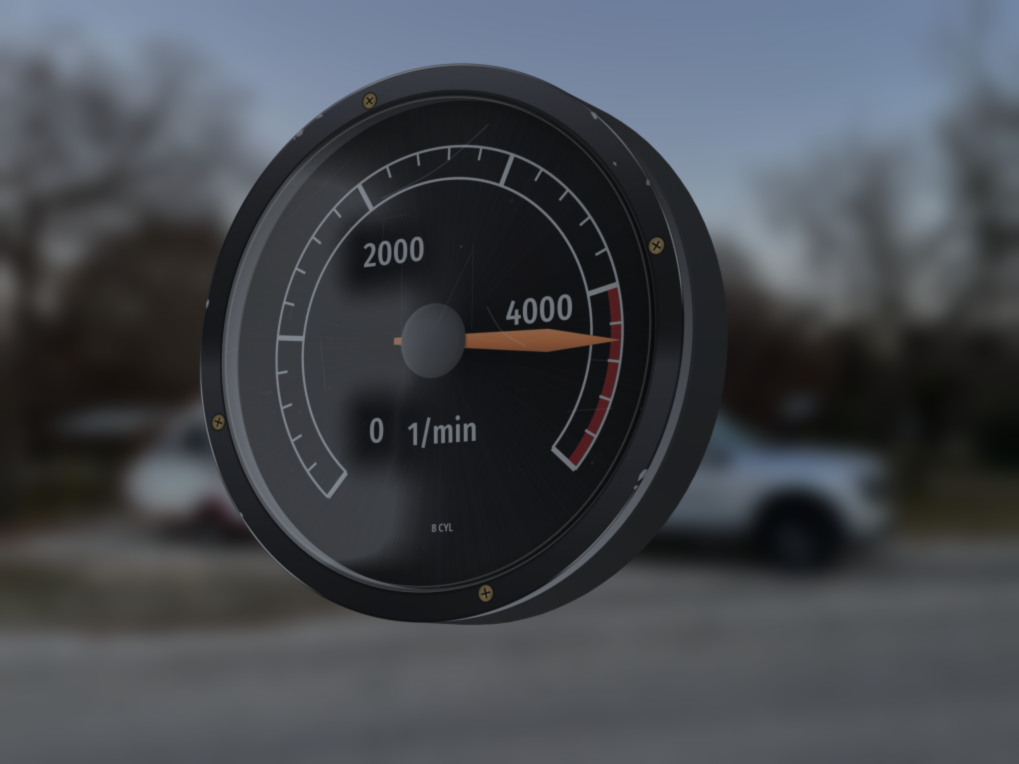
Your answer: 4300 (rpm)
